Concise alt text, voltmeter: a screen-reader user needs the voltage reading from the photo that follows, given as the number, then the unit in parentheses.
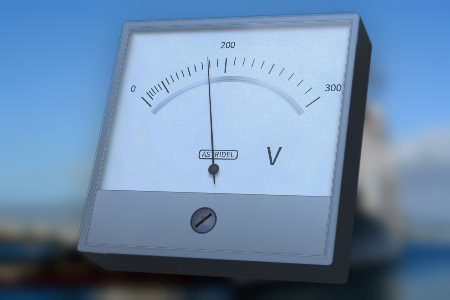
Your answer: 180 (V)
